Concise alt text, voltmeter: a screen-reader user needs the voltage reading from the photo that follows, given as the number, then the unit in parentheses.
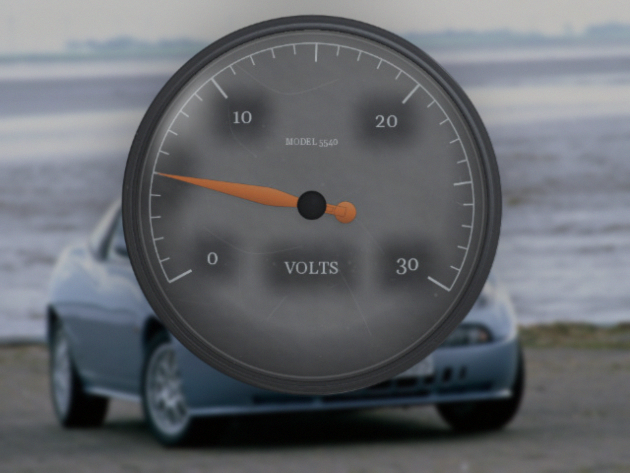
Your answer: 5 (V)
